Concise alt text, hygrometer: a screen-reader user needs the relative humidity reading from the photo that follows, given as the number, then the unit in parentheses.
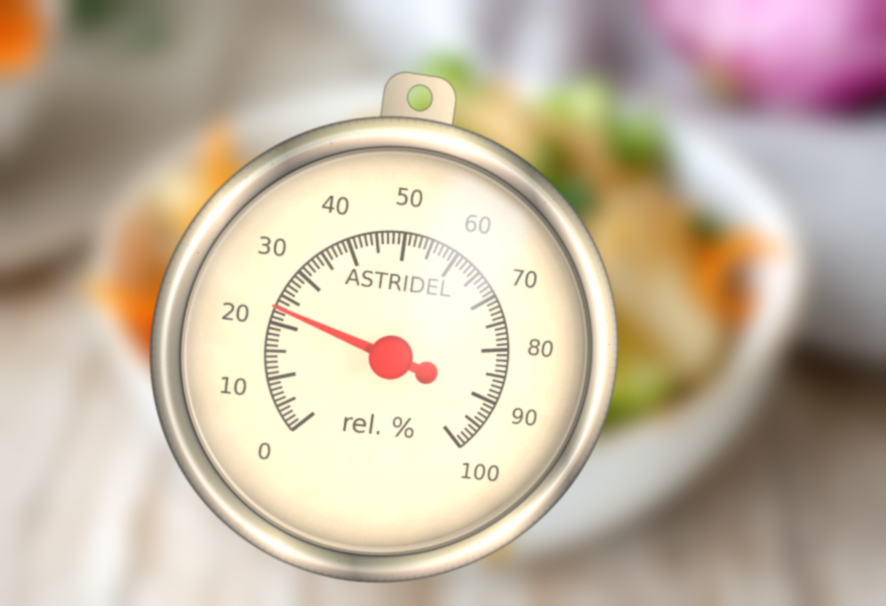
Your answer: 23 (%)
